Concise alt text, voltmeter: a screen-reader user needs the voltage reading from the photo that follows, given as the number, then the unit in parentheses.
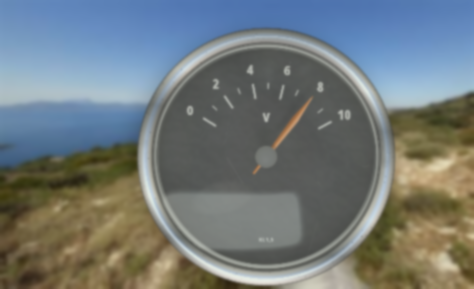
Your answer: 8 (V)
